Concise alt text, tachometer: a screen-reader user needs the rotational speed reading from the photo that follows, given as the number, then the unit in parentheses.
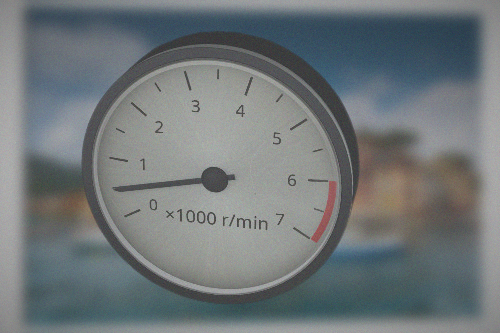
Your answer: 500 (rpm)
